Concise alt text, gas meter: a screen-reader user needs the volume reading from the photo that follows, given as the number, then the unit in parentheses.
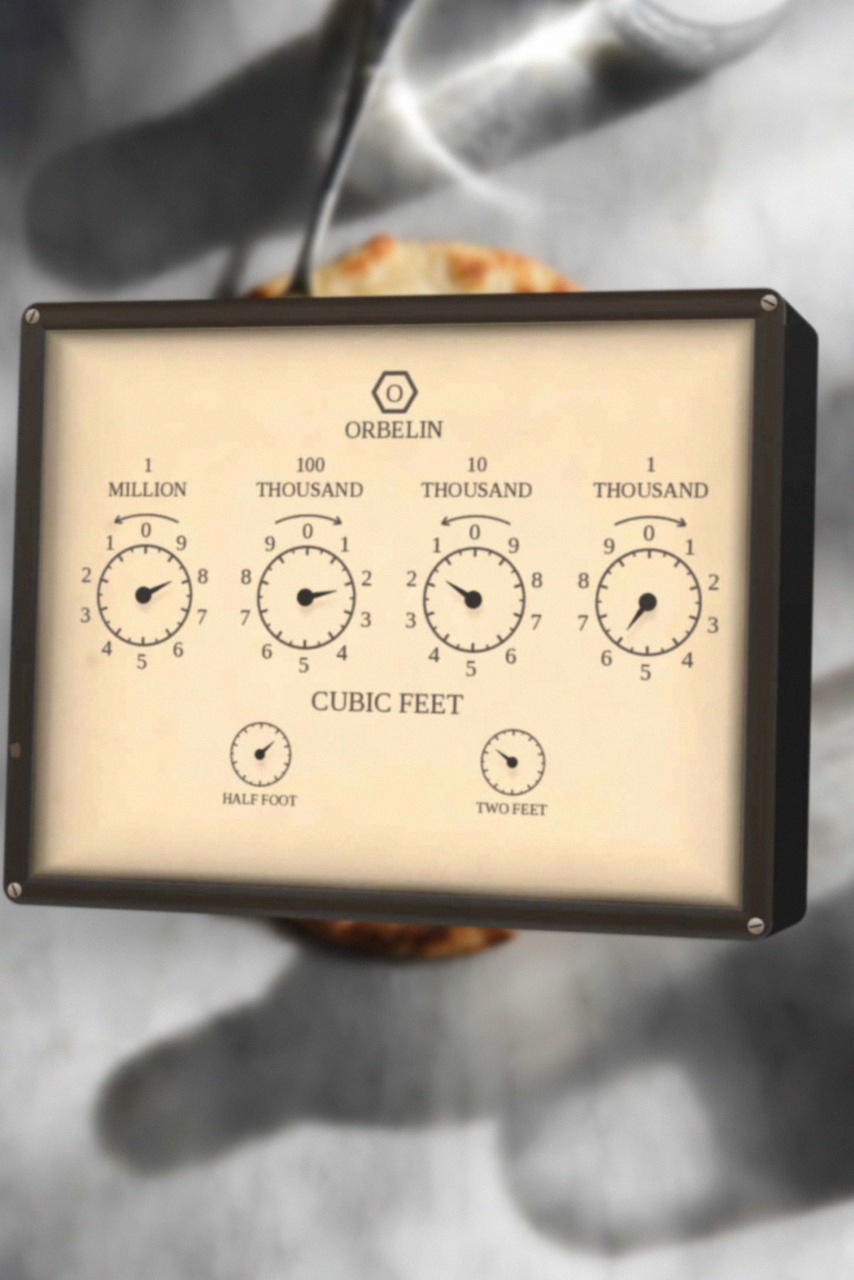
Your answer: 821600 (ft³)
